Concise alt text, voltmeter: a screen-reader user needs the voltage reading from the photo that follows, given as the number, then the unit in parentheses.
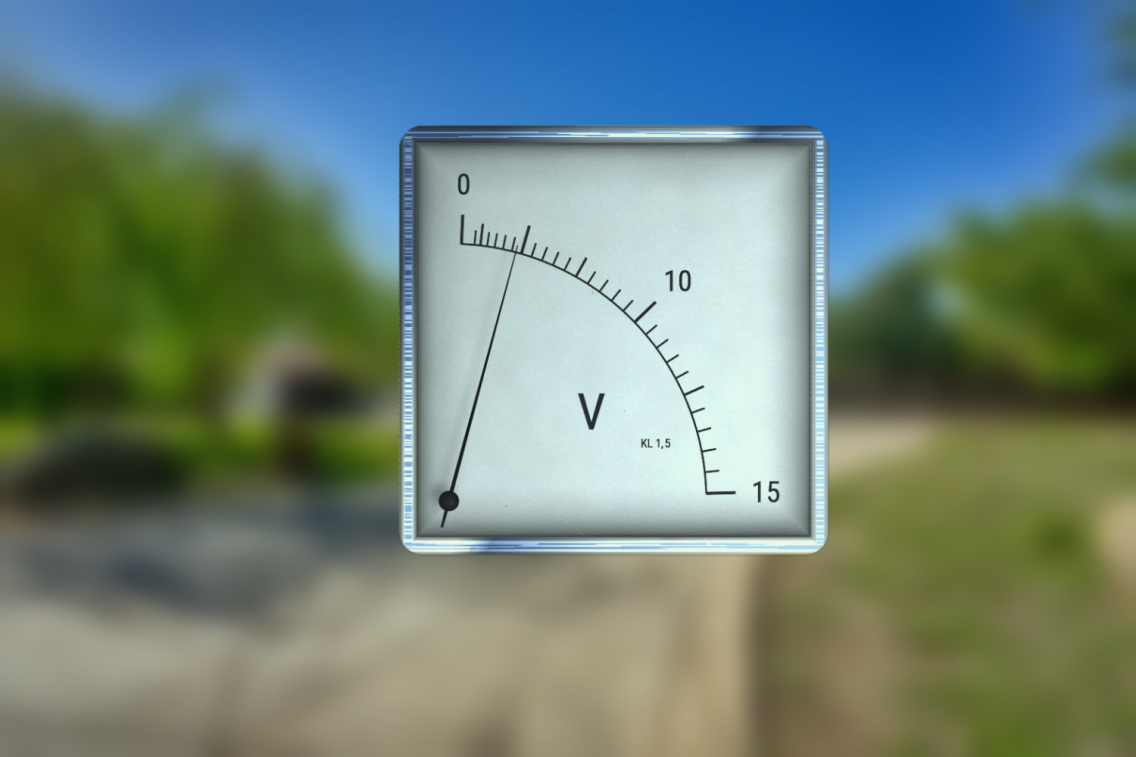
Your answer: 4.75 (V)
